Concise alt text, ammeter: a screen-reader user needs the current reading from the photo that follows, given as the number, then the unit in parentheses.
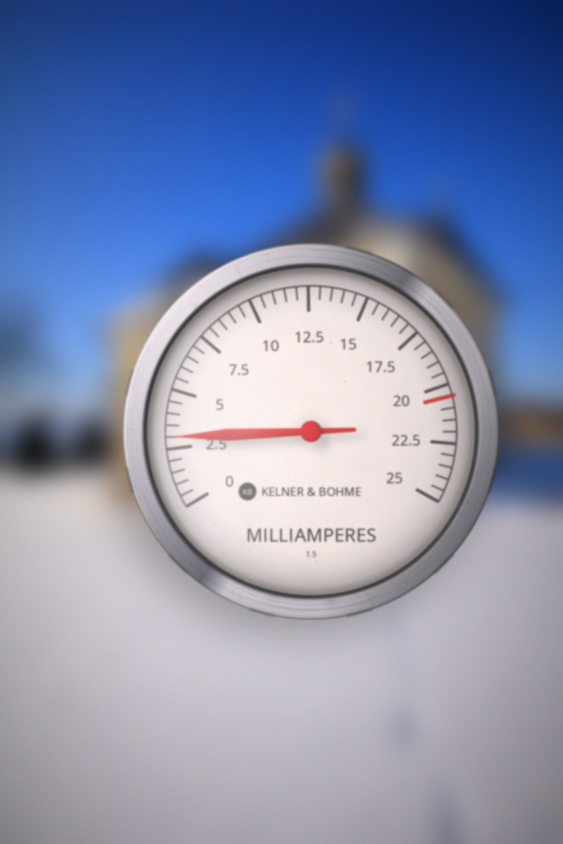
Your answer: 3 (mA)
